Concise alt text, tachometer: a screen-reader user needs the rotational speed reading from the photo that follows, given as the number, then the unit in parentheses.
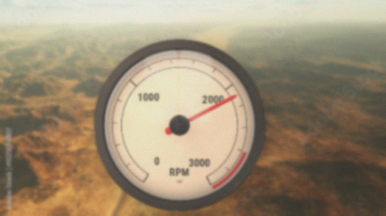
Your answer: 2100 (rpm)
